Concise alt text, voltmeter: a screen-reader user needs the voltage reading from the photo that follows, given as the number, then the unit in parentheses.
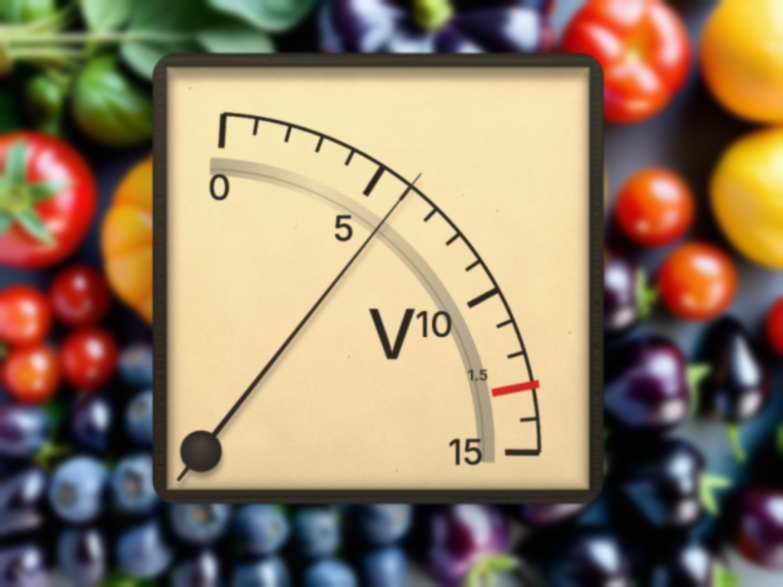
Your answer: 6 (V)
